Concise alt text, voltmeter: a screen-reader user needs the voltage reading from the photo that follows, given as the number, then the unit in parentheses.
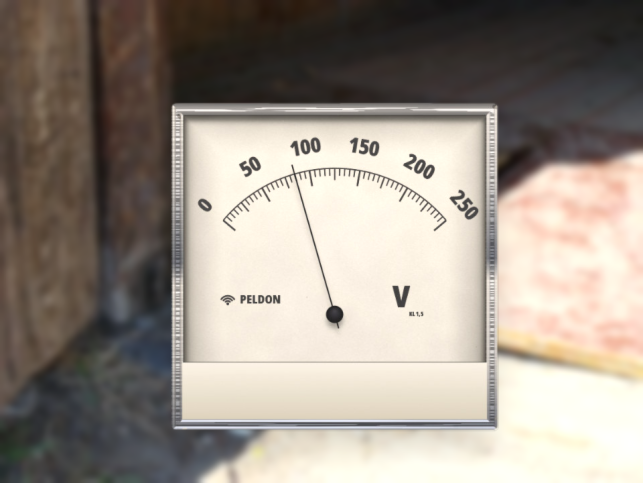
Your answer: 85 (V)
